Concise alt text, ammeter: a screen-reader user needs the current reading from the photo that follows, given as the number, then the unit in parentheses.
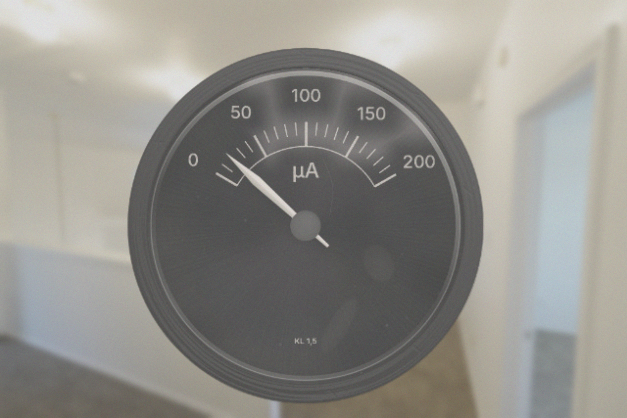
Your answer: 20 (µA)
